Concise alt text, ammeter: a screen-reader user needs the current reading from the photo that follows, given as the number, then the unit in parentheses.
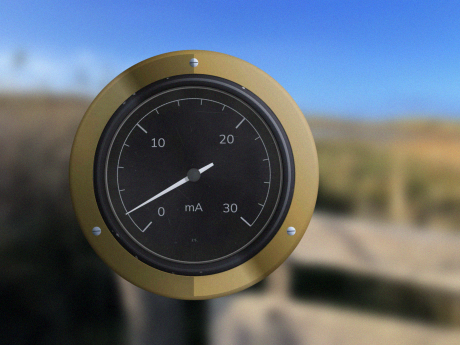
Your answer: 2 (mA)
